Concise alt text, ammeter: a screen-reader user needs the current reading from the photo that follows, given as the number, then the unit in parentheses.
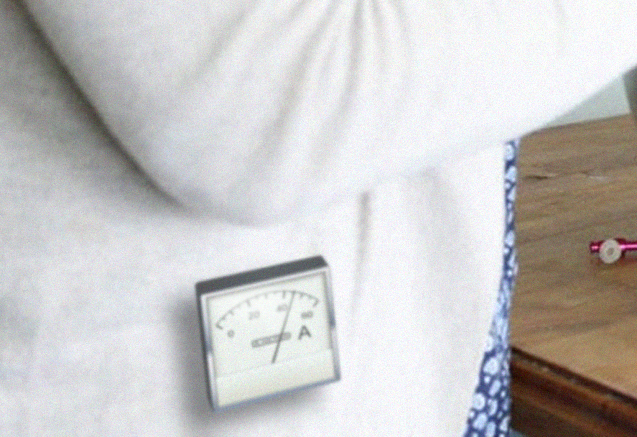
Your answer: 45 (A)
